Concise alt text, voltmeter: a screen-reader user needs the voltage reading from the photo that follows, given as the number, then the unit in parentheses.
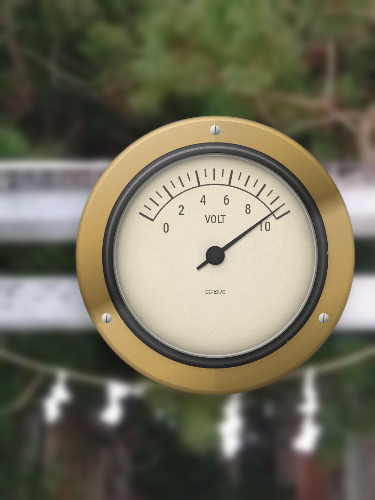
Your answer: 9.5 (V)
